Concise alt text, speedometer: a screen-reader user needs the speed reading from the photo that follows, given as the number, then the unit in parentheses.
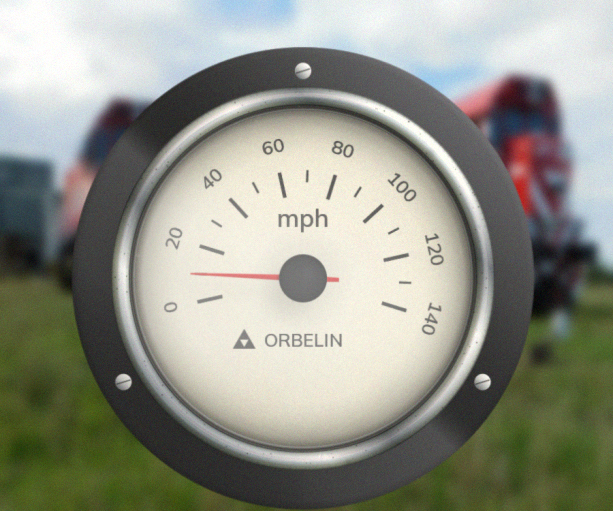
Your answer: 10 (mph)
